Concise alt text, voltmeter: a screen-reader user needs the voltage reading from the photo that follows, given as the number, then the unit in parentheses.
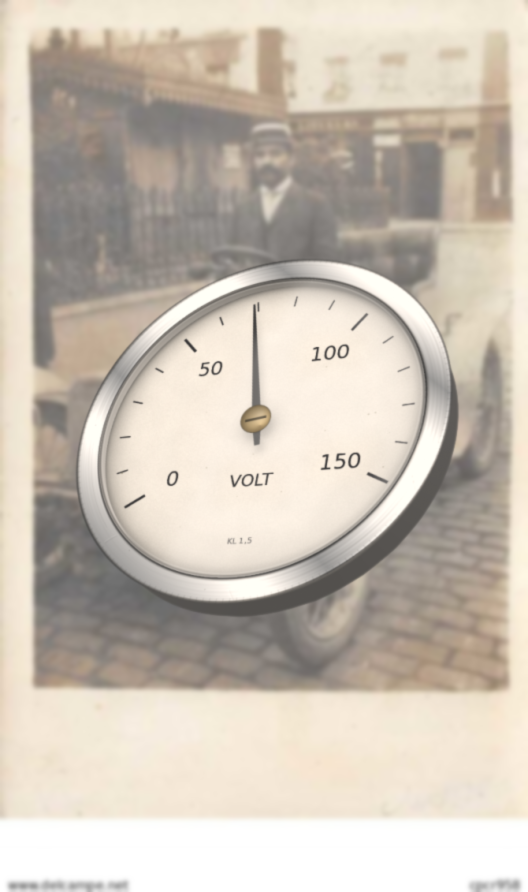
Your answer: 70 (V)
